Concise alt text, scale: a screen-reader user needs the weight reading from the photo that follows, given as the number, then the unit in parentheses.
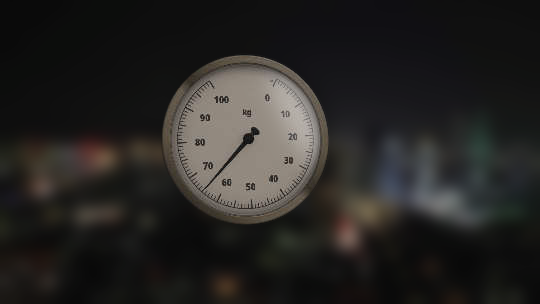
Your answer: 65 (kg)
